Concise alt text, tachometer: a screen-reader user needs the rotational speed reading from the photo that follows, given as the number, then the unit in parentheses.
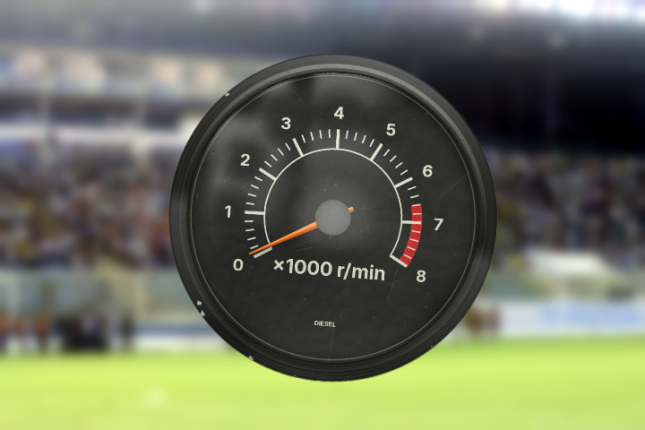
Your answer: 100 (rpm)
